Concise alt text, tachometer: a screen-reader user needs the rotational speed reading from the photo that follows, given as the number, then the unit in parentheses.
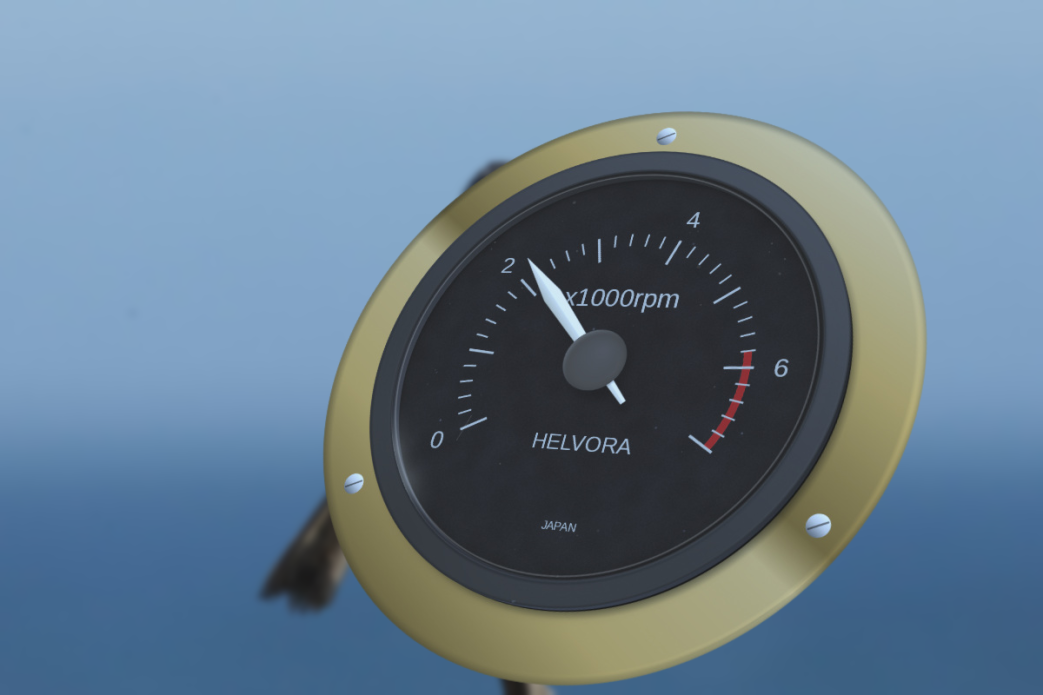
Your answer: 2200 (rpm)
